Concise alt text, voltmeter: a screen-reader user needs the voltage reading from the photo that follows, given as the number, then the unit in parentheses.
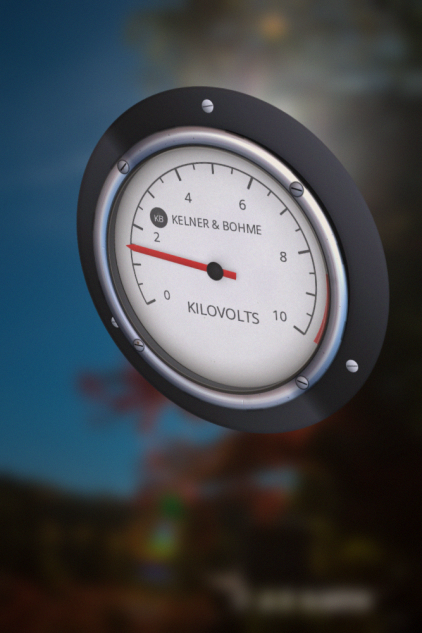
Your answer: 1.5 (kV)
